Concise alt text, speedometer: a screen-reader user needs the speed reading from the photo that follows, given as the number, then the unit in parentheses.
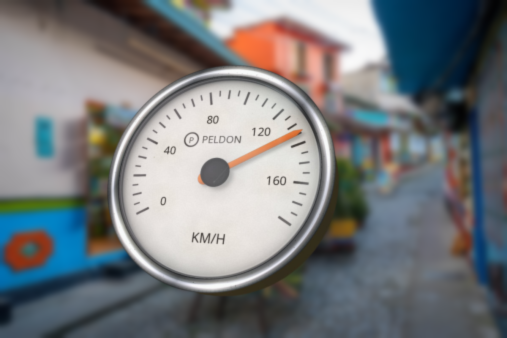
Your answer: 135 (km/h)
